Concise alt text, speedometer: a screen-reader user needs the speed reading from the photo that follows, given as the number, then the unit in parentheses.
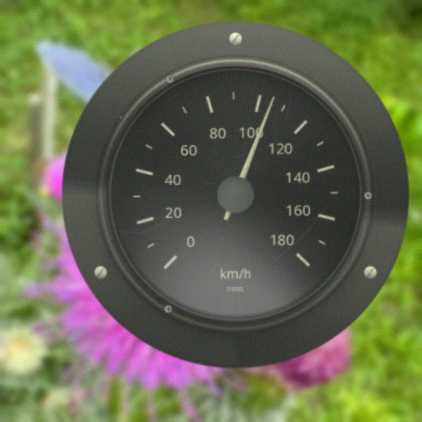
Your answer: 105 (km/h)
